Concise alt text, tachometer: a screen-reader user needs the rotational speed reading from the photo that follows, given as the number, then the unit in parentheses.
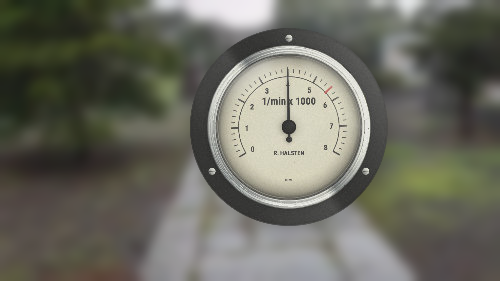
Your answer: 4000 (rpm)
